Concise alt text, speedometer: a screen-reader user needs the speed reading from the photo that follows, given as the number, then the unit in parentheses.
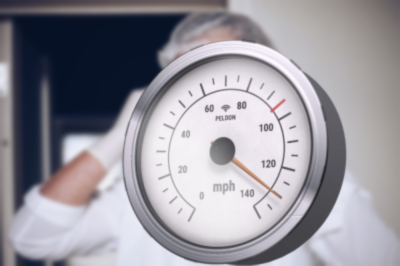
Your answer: 130 (mph)
